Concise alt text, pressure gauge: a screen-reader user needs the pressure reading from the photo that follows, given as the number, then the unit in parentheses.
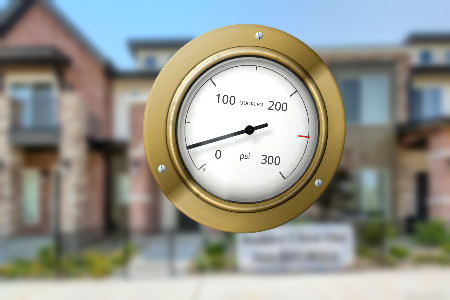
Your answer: 25 (psi)
